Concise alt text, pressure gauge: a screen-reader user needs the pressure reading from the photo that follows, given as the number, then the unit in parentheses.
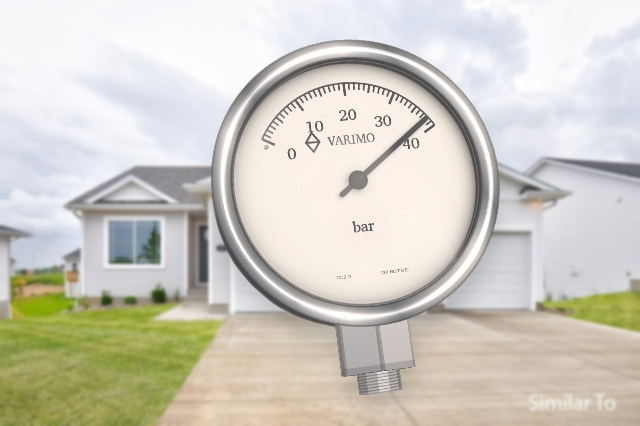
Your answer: 38 (bar)
